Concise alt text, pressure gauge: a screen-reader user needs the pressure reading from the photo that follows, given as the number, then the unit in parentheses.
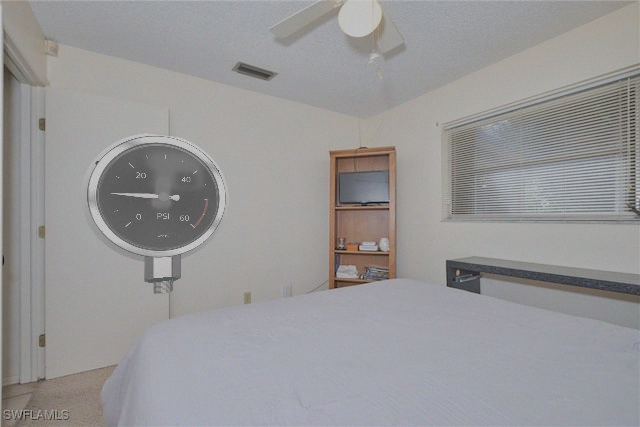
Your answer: 10 (psi)
